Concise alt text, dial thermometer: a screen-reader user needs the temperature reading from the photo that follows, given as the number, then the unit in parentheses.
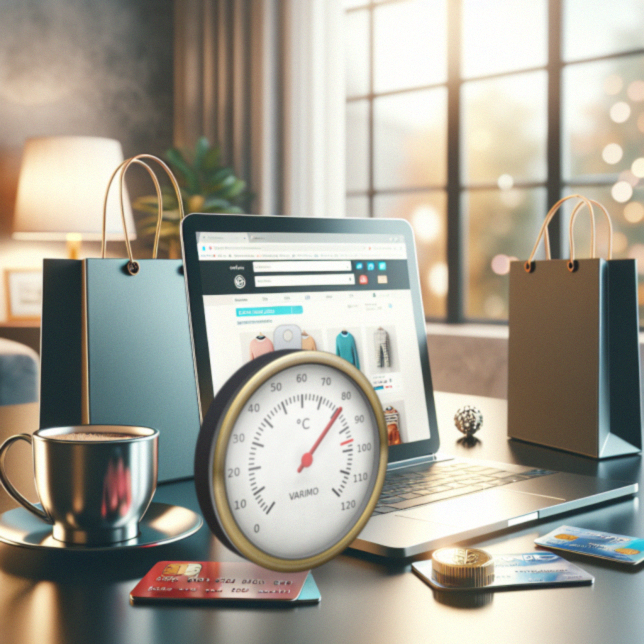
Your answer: 80 (°C)
